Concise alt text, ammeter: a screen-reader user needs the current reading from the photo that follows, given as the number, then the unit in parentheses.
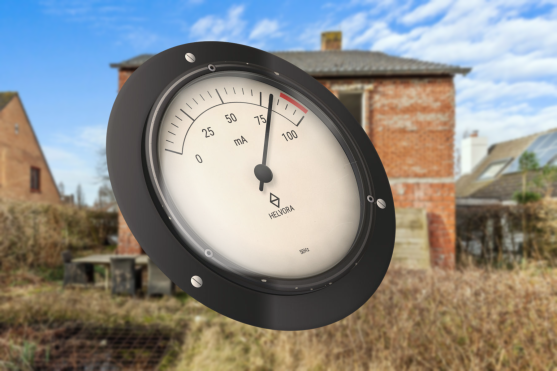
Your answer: 80 (mA)
